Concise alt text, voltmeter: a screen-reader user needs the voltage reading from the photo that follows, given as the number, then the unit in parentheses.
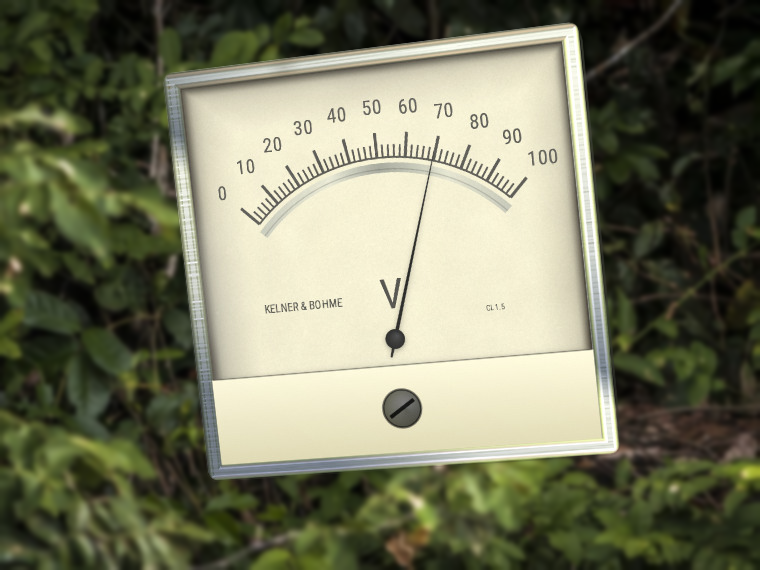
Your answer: 70 (V)
